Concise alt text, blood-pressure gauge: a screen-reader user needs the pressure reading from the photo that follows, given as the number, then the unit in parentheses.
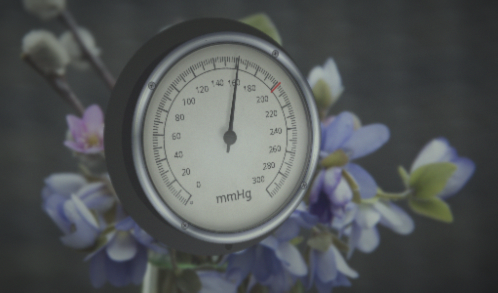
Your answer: 160 (mmHg)
